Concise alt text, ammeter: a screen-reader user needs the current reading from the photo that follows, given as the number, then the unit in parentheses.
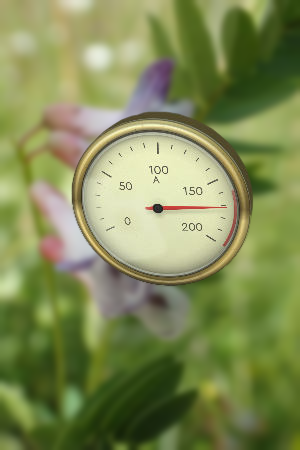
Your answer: 170 (A)
